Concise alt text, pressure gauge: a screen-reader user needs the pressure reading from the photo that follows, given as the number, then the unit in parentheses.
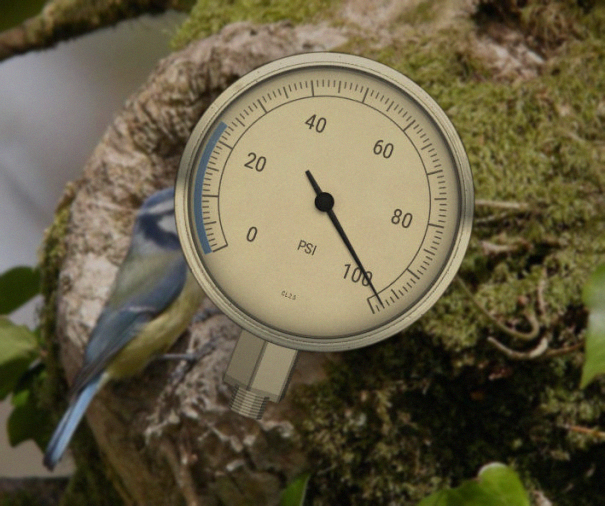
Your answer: 98 (psi)
